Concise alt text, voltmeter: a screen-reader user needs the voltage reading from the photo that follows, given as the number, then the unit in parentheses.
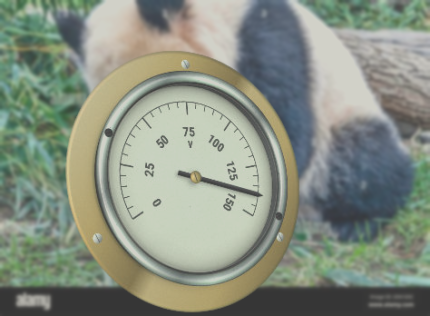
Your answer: 140 (V)
